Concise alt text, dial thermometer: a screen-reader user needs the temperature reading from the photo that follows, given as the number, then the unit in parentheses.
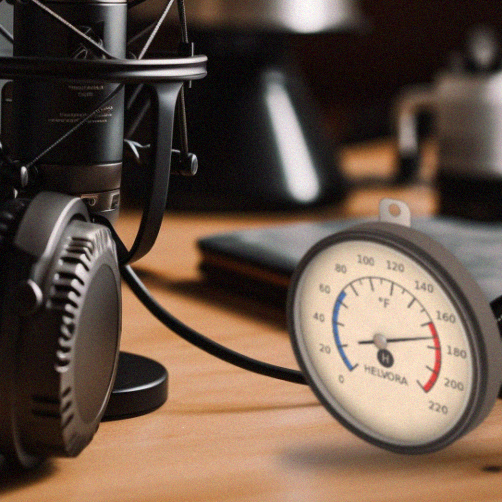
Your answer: 170 (°F)
